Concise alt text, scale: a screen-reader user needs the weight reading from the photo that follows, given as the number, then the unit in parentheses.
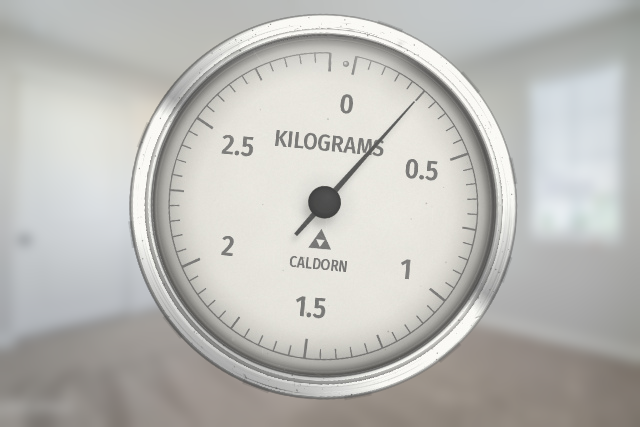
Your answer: 0.25 (kg)
